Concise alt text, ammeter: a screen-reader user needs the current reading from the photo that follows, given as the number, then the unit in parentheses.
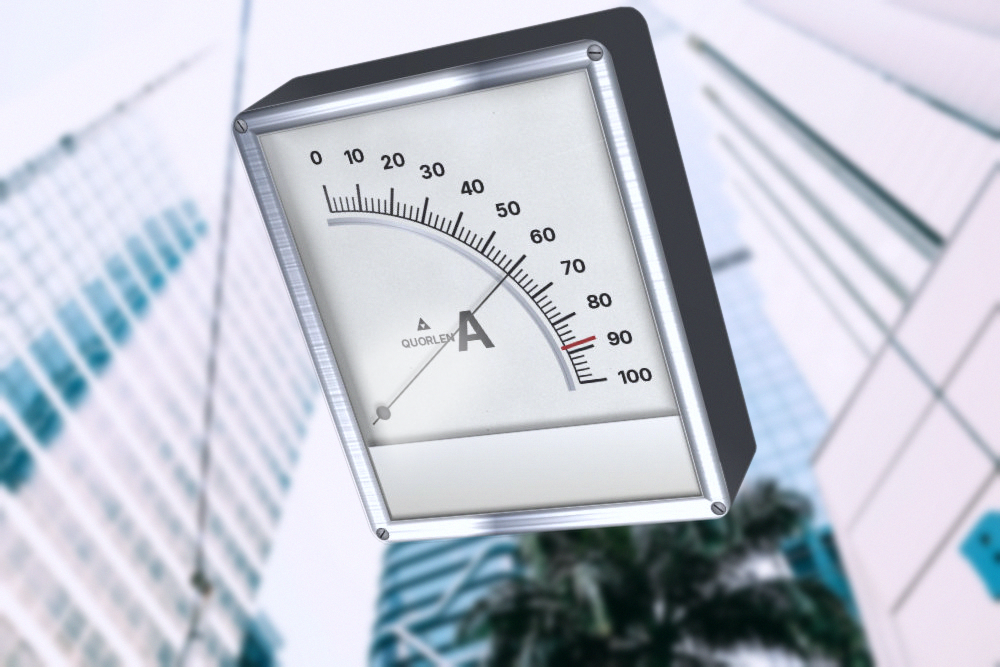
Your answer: 60 (A)
